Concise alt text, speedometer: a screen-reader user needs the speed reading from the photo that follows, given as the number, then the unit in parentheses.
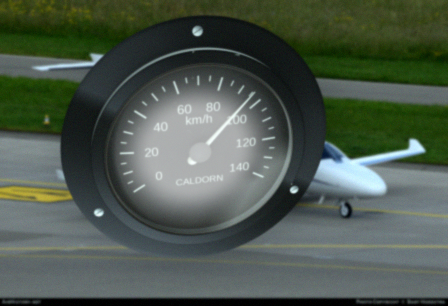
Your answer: 95 (km/h)
